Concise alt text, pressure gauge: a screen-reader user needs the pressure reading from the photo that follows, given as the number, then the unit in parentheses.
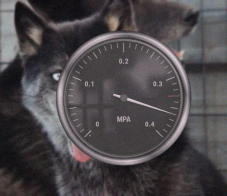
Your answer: 0.36 (MPa)
